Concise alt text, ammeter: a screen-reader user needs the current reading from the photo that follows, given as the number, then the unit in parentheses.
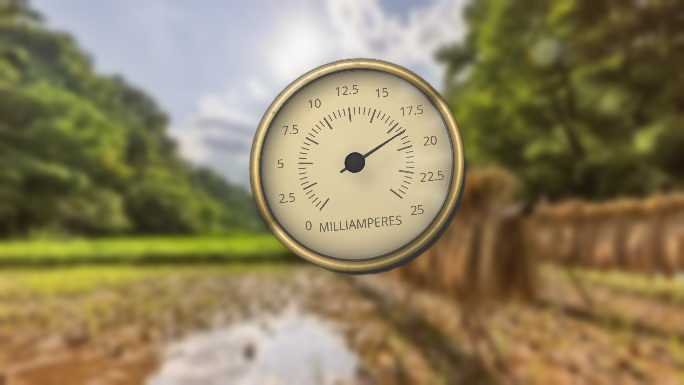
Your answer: 18.5 (mA)
